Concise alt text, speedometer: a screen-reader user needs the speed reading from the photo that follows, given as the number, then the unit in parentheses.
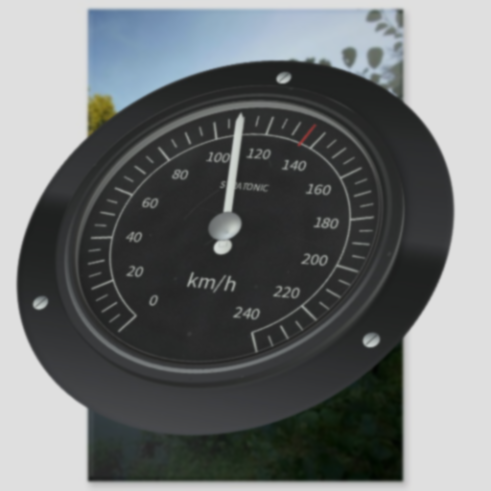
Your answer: 110 (km/h)
